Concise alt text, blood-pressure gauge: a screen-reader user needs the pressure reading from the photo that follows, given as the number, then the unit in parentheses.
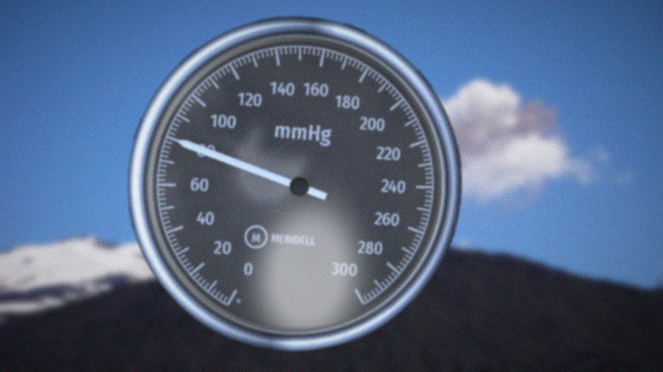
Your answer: 80 (mmHg)
